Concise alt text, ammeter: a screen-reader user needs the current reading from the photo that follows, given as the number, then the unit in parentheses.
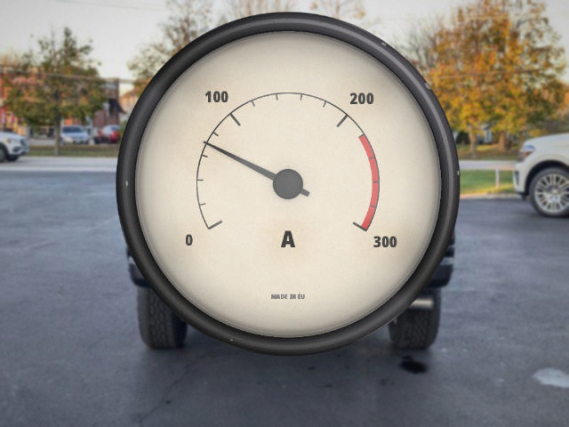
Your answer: 70 (A)
